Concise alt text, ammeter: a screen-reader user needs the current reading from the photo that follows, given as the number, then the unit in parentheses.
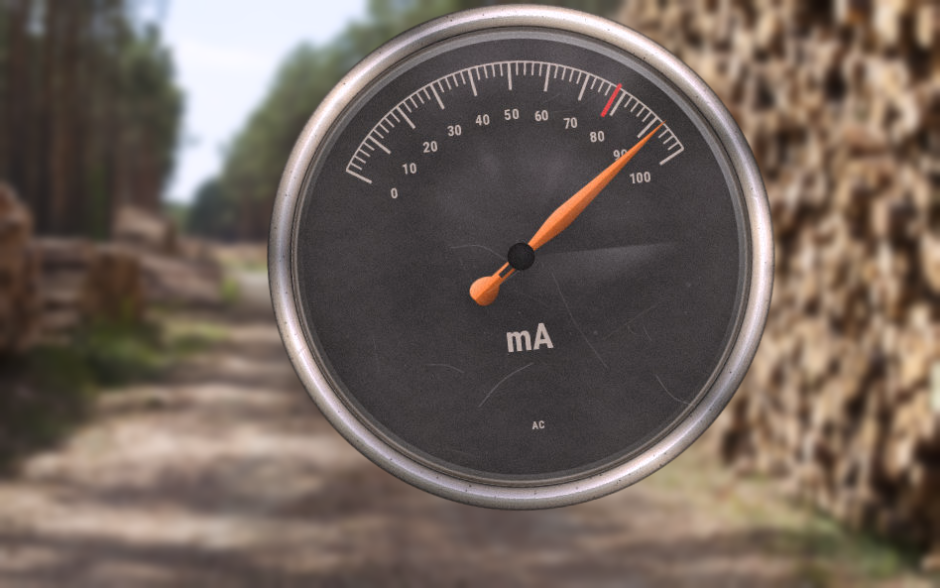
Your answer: 92 (mA)
